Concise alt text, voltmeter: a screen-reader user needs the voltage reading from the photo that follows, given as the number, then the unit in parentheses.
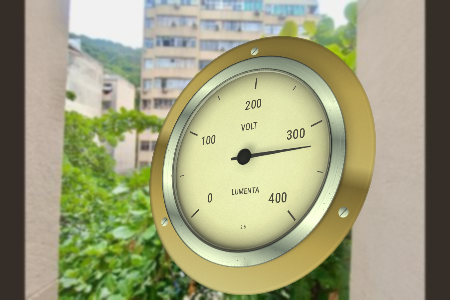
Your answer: 325 (V)
